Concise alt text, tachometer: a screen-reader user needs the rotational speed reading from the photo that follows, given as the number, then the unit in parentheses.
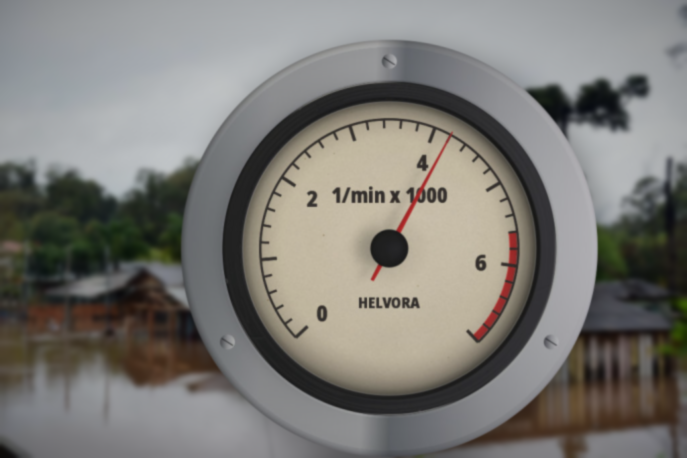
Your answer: 4200 (rpm)
